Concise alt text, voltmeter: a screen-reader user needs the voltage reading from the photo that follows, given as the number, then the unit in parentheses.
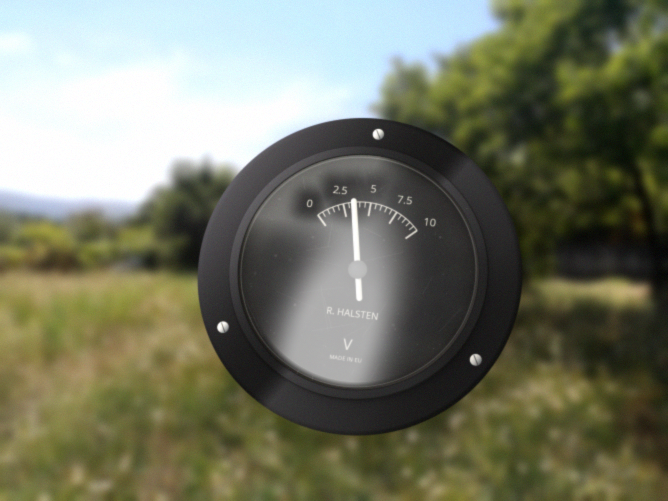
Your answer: 3.5 (V)
